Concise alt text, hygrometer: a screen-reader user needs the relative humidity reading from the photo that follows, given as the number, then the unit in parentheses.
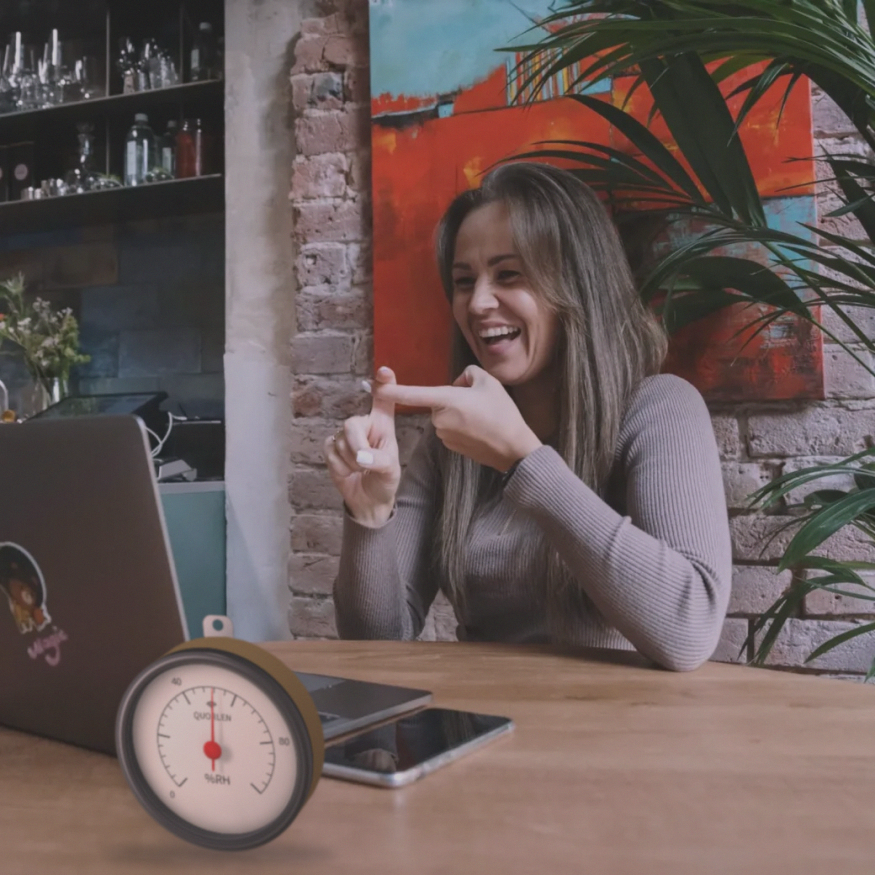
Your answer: 52 (%)
